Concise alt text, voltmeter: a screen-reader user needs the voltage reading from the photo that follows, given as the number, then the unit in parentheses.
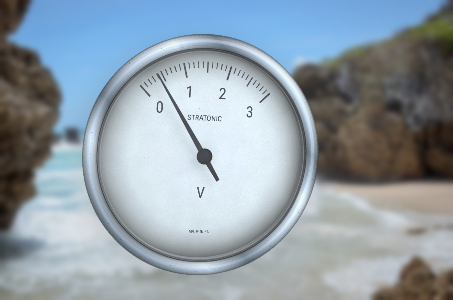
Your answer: 0.4 (V)
